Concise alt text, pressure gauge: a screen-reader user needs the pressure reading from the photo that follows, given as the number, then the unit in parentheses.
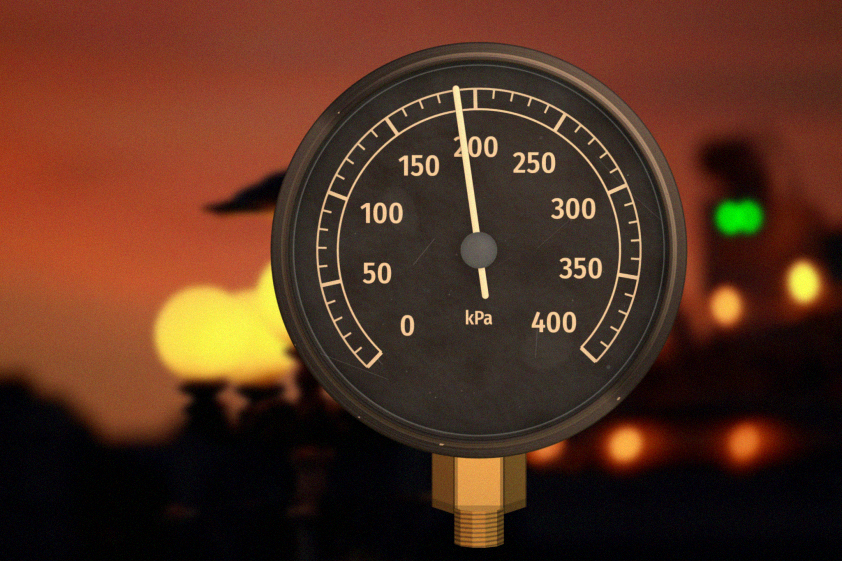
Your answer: 190 (kPa)
